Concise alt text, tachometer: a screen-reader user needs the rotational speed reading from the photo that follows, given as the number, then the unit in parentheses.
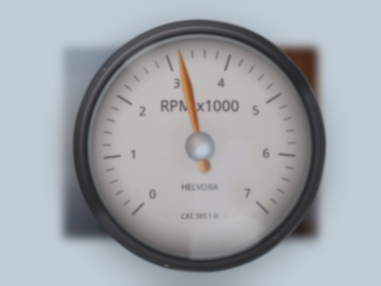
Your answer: 3200 (rpm)
